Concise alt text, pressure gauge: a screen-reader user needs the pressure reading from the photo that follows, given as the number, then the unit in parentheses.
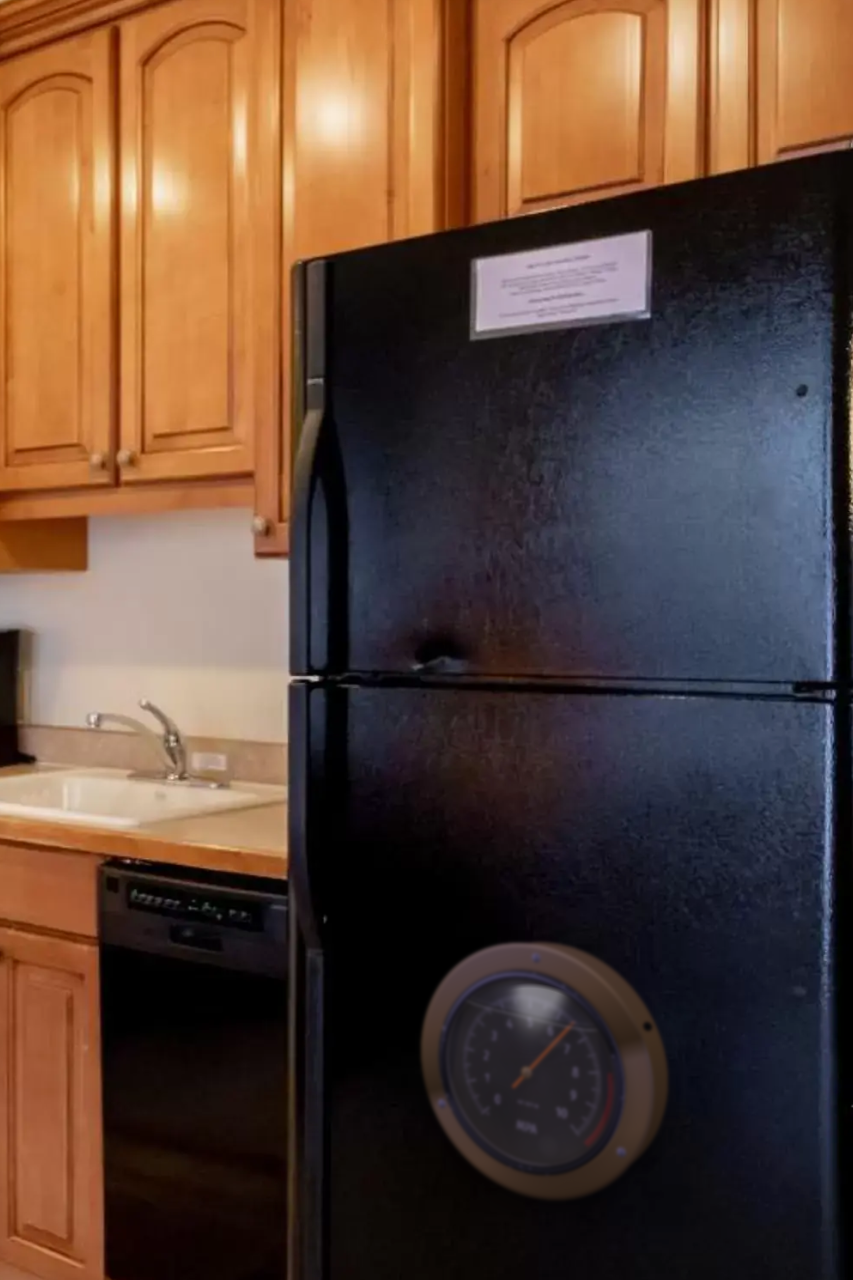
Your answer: 6.5 (MPa)
